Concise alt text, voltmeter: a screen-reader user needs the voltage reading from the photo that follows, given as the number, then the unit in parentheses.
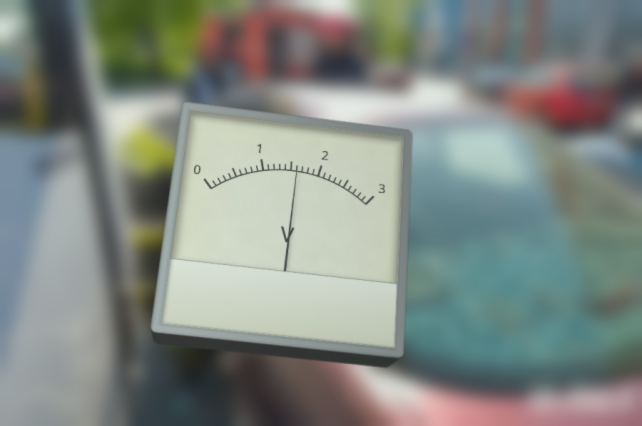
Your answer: 1.6 (V)
